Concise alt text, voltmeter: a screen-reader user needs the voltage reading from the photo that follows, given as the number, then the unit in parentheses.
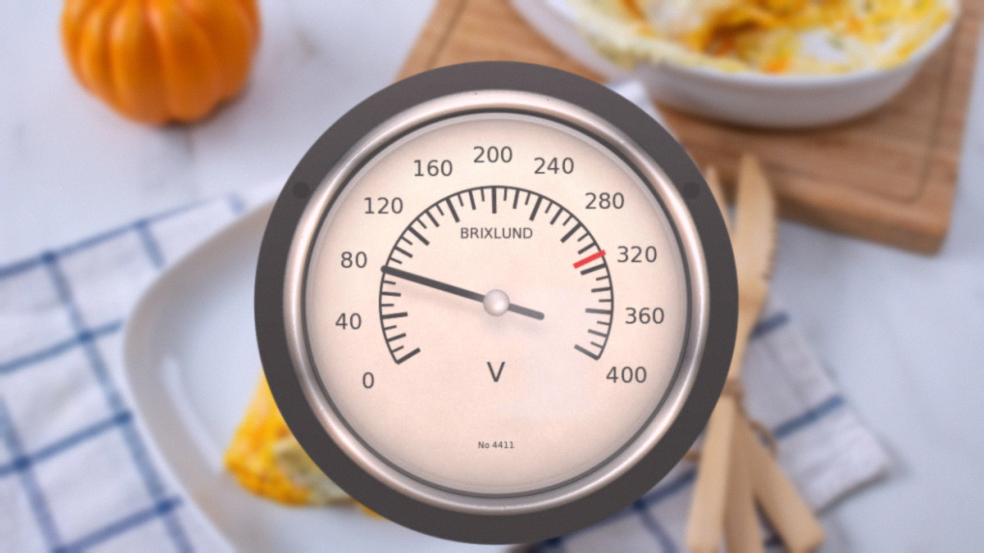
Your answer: 80 (V)
